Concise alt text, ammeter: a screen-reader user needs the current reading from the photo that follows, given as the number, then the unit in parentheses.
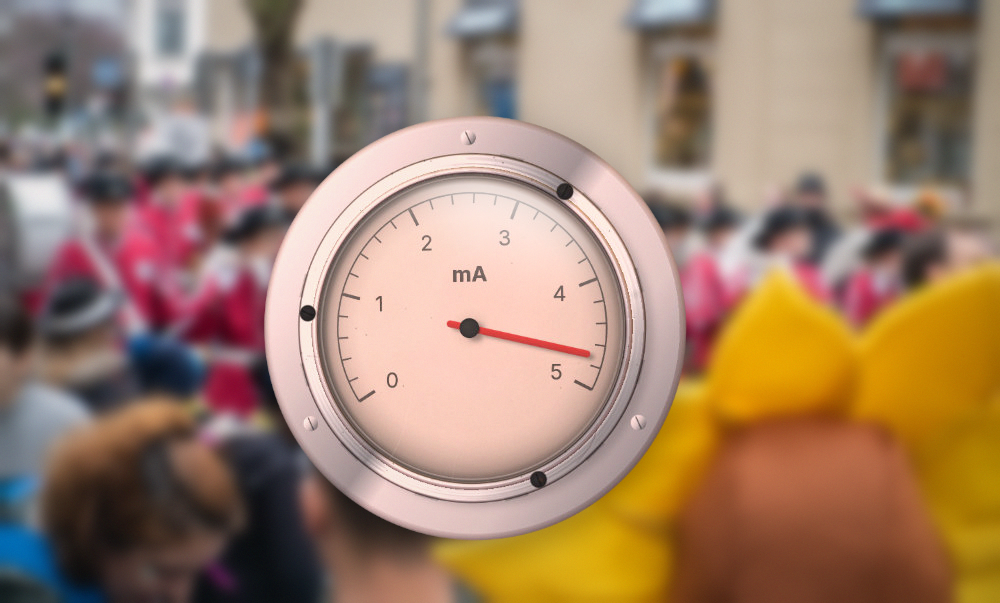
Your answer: 4.7 (mA)
